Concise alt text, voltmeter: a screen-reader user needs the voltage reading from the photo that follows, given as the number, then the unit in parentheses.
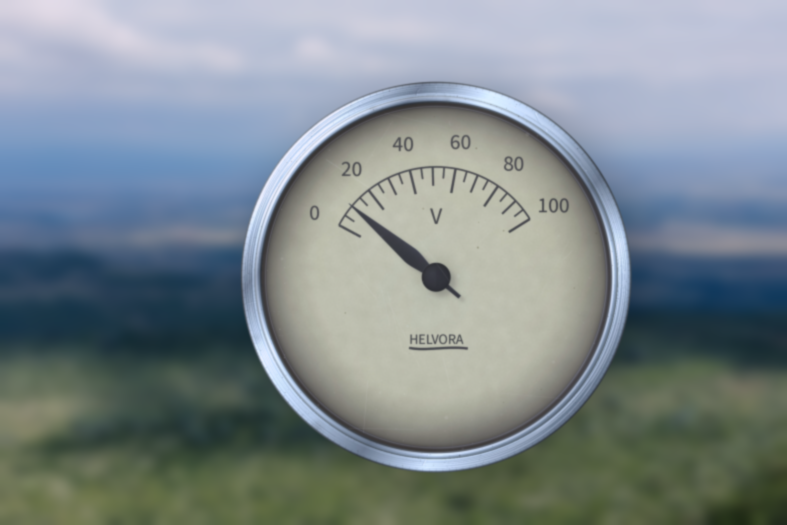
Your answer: 10 (V)
